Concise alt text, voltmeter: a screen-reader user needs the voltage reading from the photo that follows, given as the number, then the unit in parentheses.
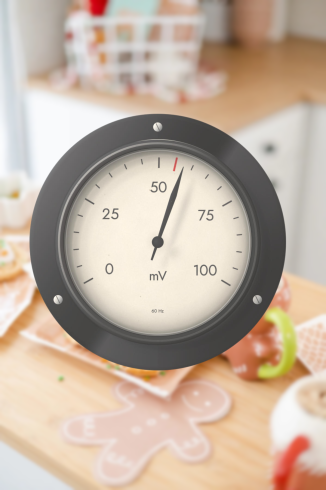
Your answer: 57.5 (mV)
